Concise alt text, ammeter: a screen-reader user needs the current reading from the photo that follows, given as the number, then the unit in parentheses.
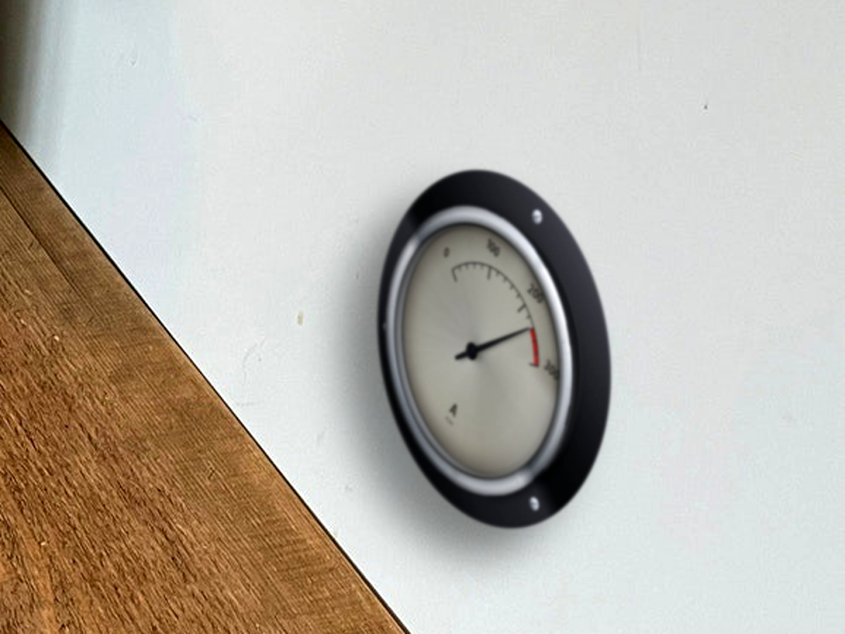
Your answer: 240 (A)
